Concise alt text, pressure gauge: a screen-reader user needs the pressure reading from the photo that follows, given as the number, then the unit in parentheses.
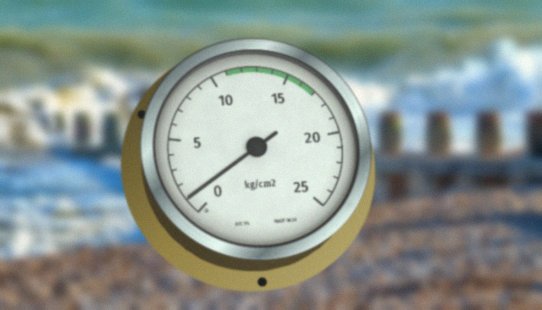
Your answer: 1 (kg/cm²)
